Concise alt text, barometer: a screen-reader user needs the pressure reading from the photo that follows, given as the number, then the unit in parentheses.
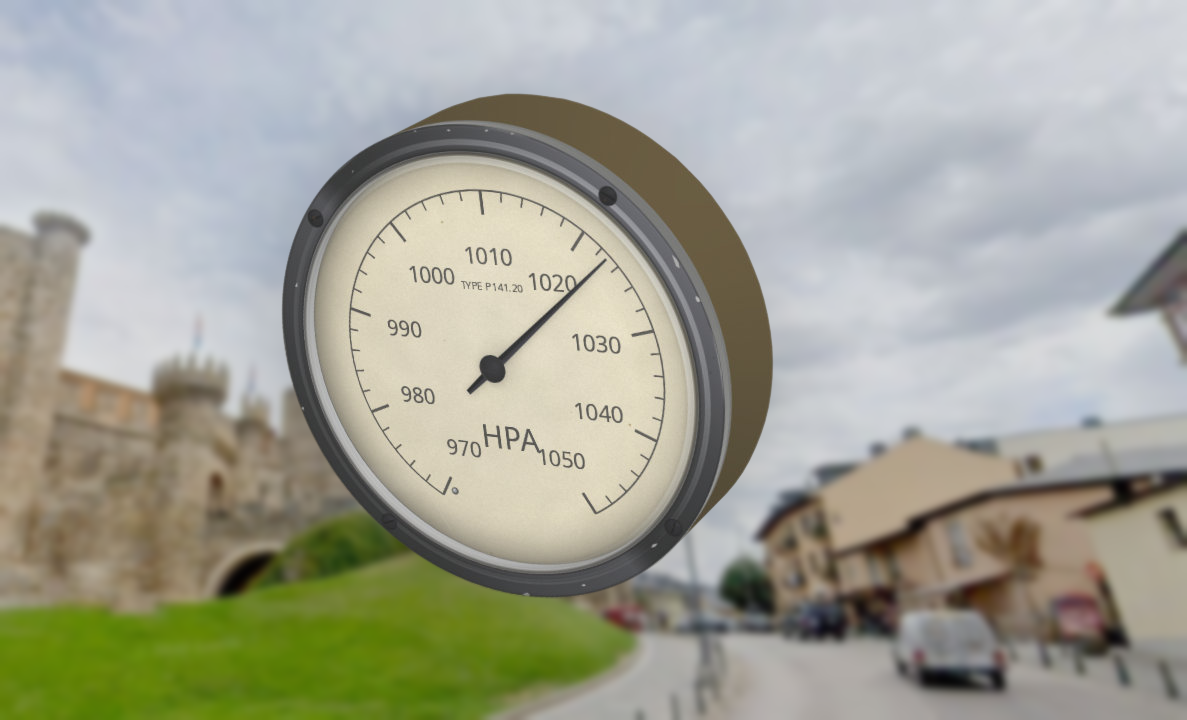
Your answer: 1023 (hPa)
